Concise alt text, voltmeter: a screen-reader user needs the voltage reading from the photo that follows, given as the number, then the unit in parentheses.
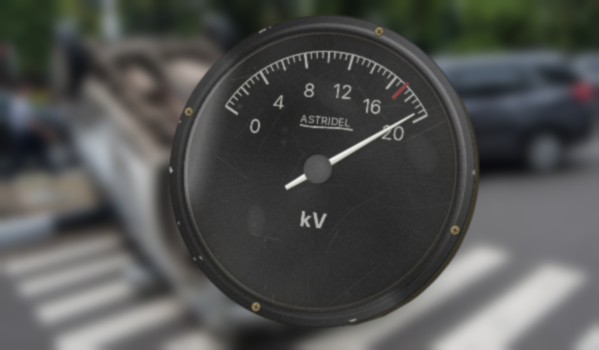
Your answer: 19.5 (kV)
